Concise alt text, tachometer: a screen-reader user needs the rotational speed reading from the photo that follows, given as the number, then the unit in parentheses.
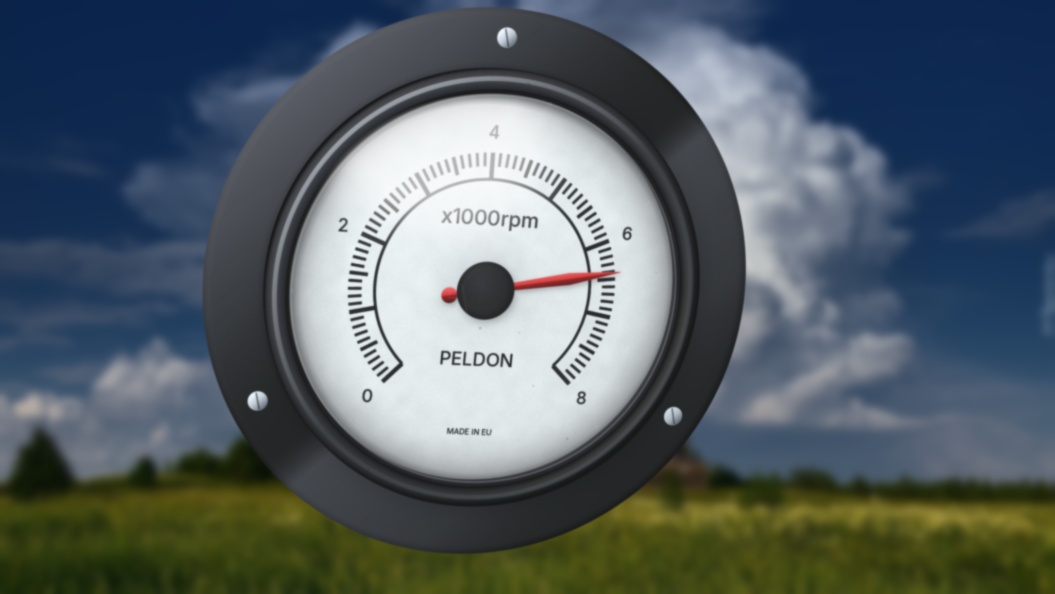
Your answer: 6400 (rpm)
